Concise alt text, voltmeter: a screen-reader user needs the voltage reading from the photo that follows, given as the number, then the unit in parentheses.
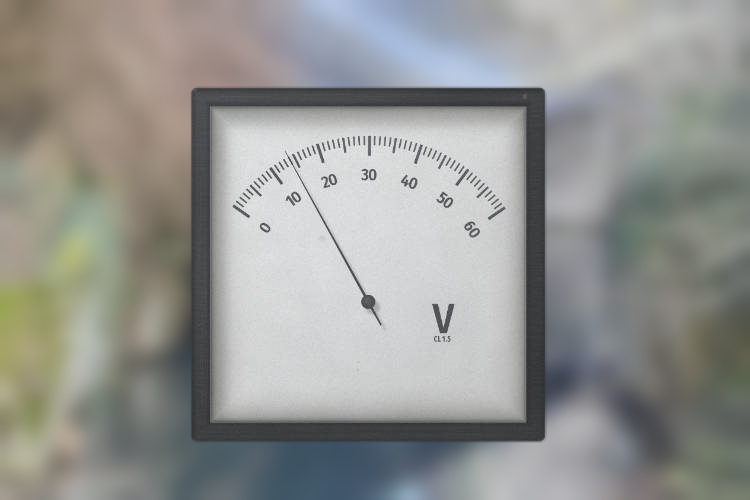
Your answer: 14 (V)
